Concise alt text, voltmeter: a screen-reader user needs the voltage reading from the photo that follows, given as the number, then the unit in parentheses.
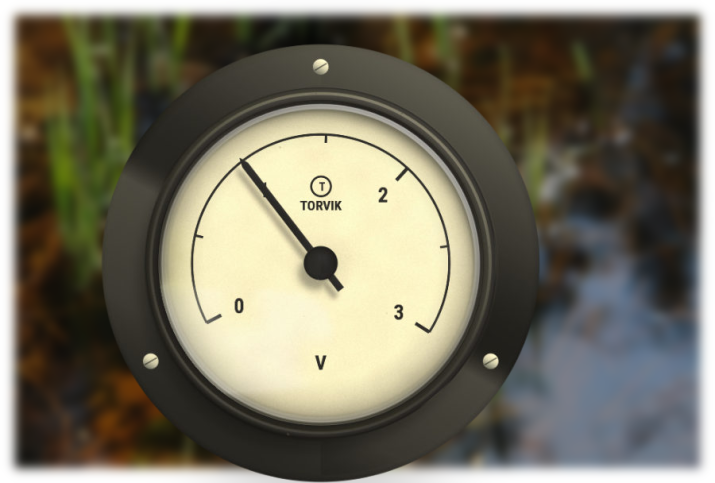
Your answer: 1 (V)
